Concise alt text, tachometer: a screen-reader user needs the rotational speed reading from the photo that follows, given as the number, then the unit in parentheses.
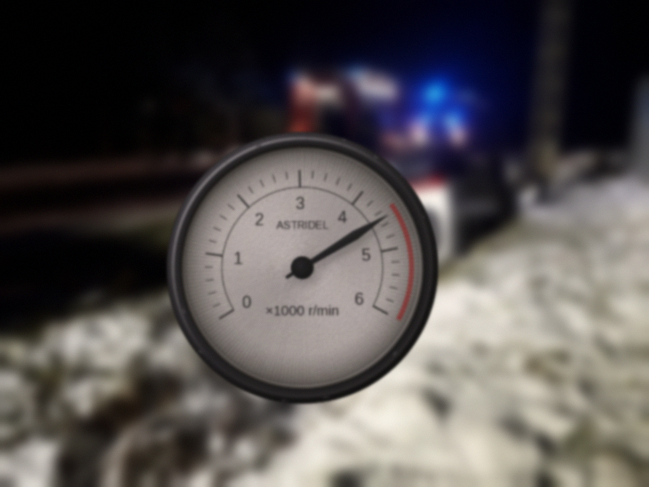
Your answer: 4500 (rpm)
